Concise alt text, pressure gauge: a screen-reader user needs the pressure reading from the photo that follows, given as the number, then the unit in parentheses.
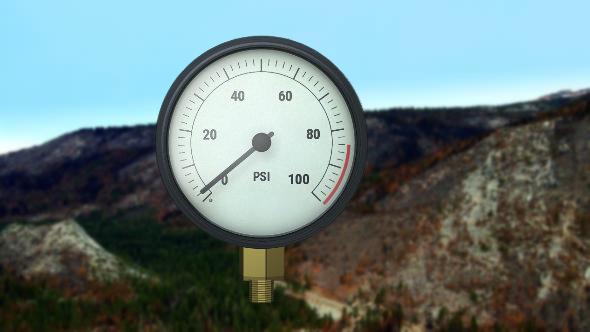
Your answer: 2 (psi)
